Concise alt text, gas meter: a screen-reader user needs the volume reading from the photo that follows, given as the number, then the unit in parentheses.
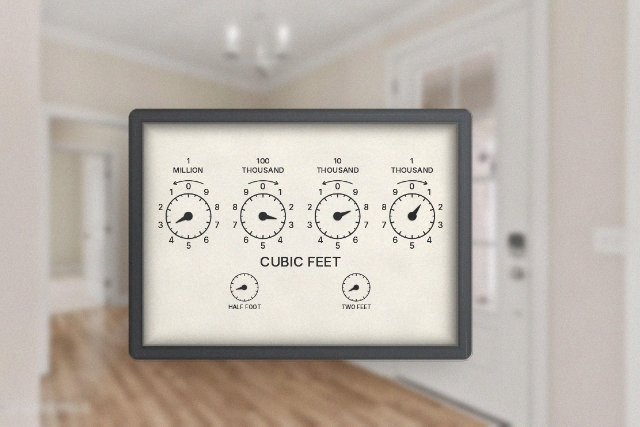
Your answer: 328100 (ft³)
